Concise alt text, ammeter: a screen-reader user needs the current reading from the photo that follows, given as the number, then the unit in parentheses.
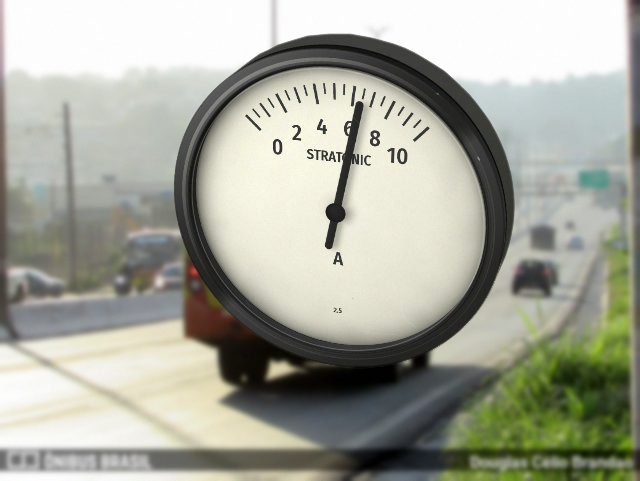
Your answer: 6.5 (A)
